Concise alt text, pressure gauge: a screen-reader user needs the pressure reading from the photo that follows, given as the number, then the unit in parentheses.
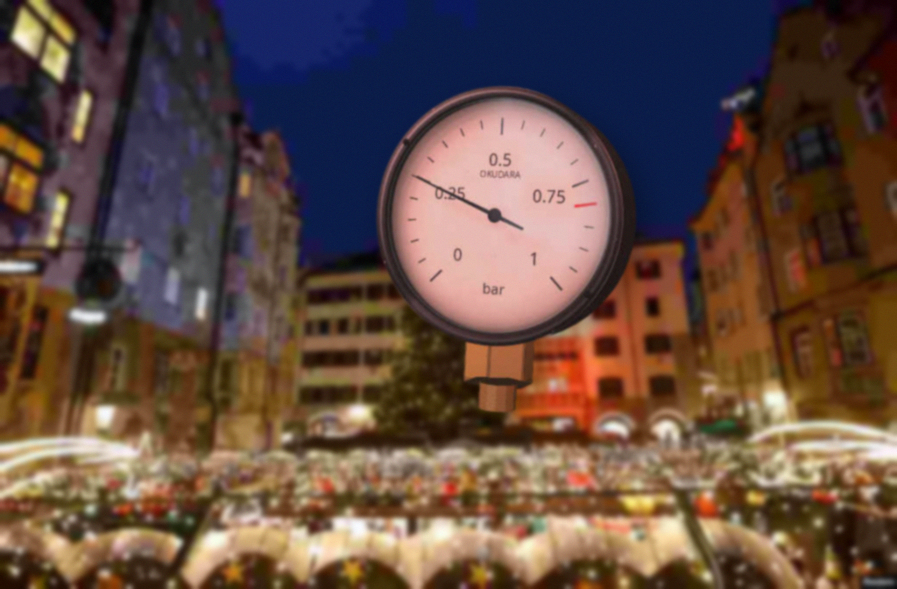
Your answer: 0.25 (bar)
